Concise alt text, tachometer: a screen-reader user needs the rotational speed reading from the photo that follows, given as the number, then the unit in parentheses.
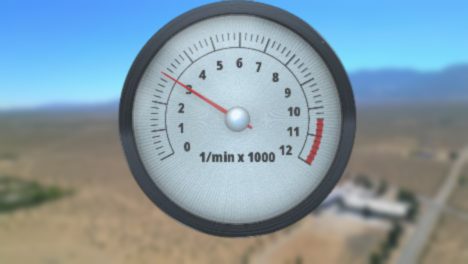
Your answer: 3000 (rpm)
